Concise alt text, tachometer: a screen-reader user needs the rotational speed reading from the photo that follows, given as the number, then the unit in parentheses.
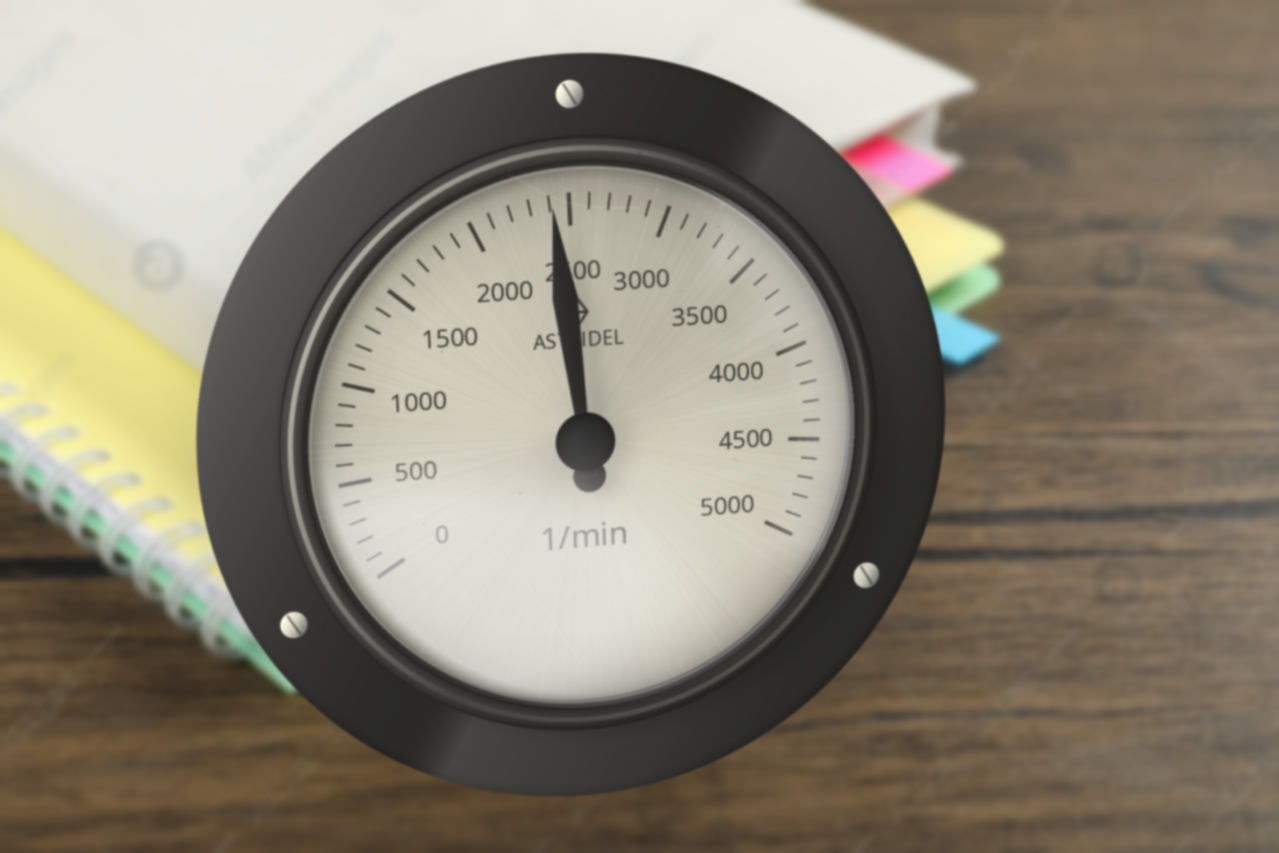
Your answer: 2400 (rpm)
